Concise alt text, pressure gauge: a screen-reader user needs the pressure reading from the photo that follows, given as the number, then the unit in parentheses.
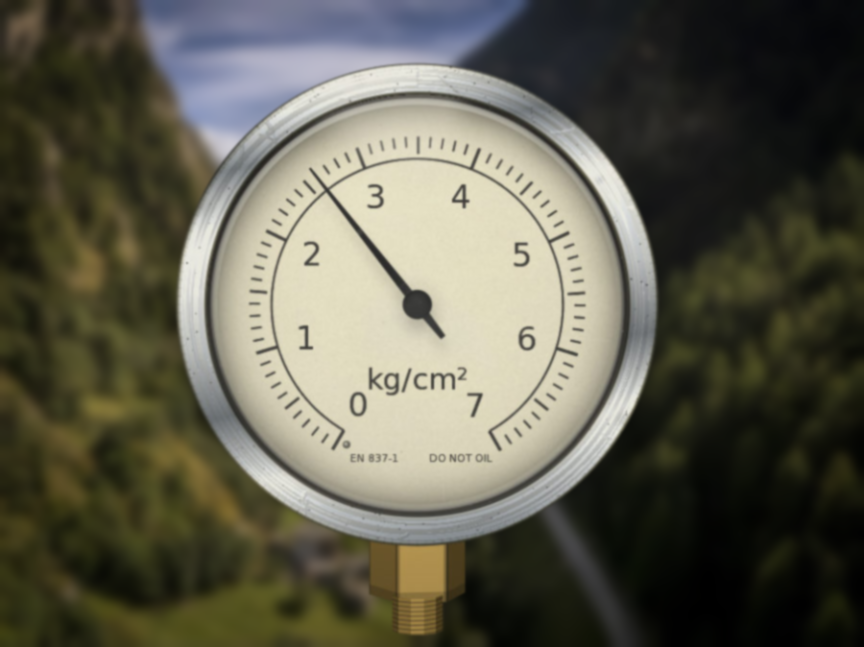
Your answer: 2.6 (kg/cm²)
